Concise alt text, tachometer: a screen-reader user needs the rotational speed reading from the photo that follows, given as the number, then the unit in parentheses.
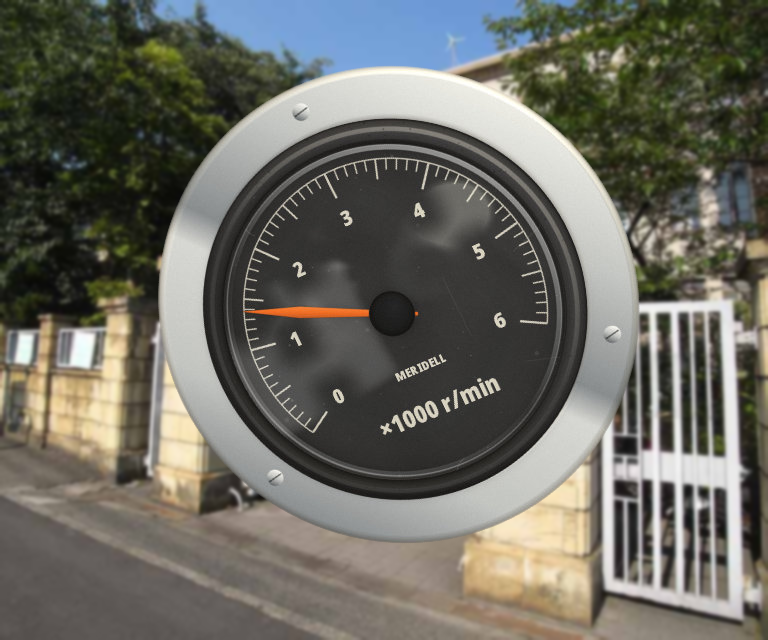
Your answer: 1400 (rpm)
